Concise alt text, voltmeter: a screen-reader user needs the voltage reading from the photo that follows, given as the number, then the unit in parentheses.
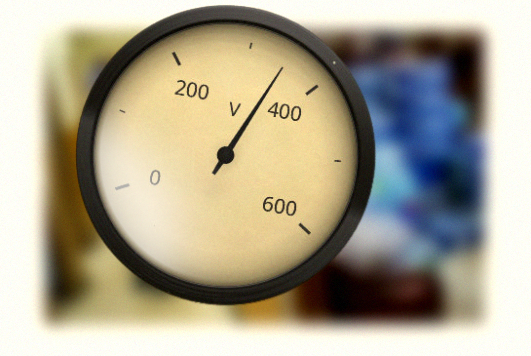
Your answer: 350 (V)
